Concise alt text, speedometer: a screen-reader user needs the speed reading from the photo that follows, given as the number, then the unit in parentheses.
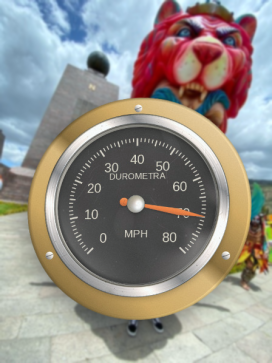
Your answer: 70 (mph)
